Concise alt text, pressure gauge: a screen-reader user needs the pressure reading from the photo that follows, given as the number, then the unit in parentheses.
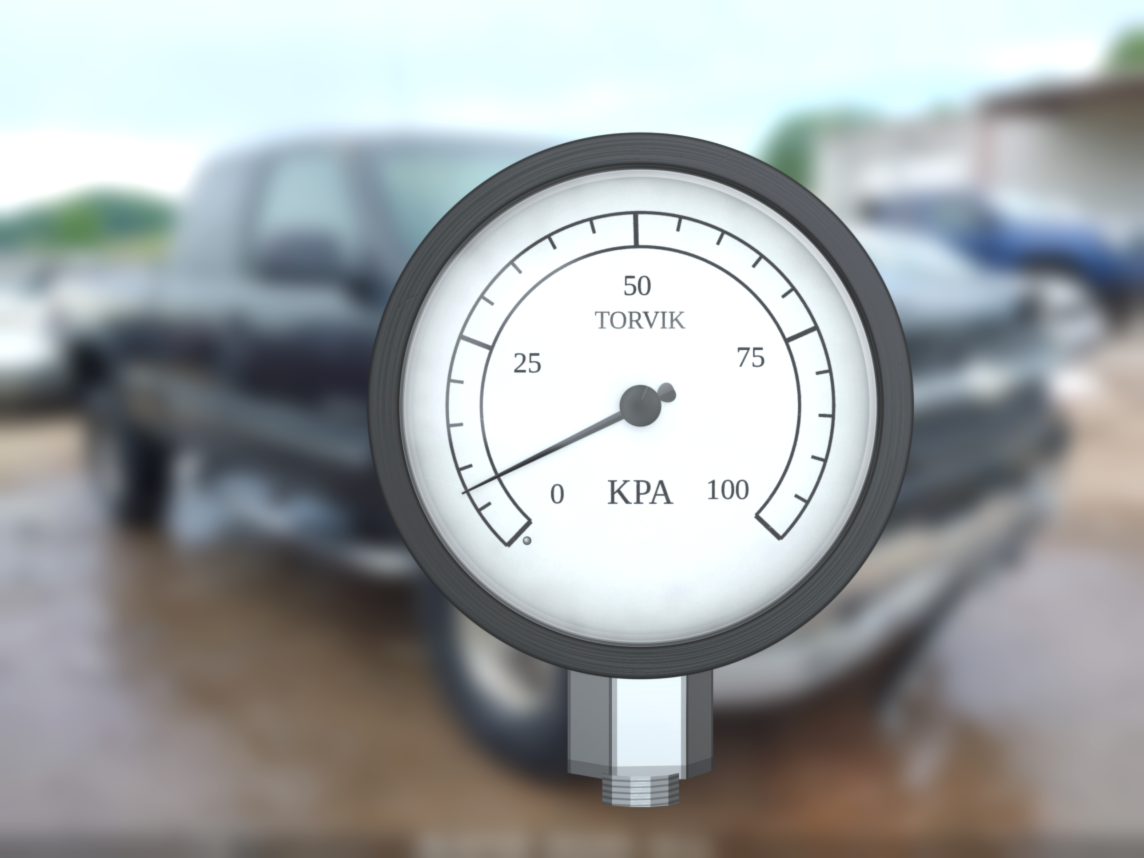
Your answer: 7.5 (kPa)
